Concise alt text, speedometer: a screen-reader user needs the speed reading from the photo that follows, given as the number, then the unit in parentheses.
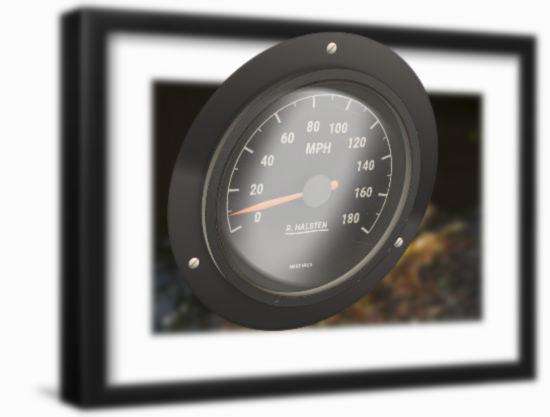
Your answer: 10 (mph)
